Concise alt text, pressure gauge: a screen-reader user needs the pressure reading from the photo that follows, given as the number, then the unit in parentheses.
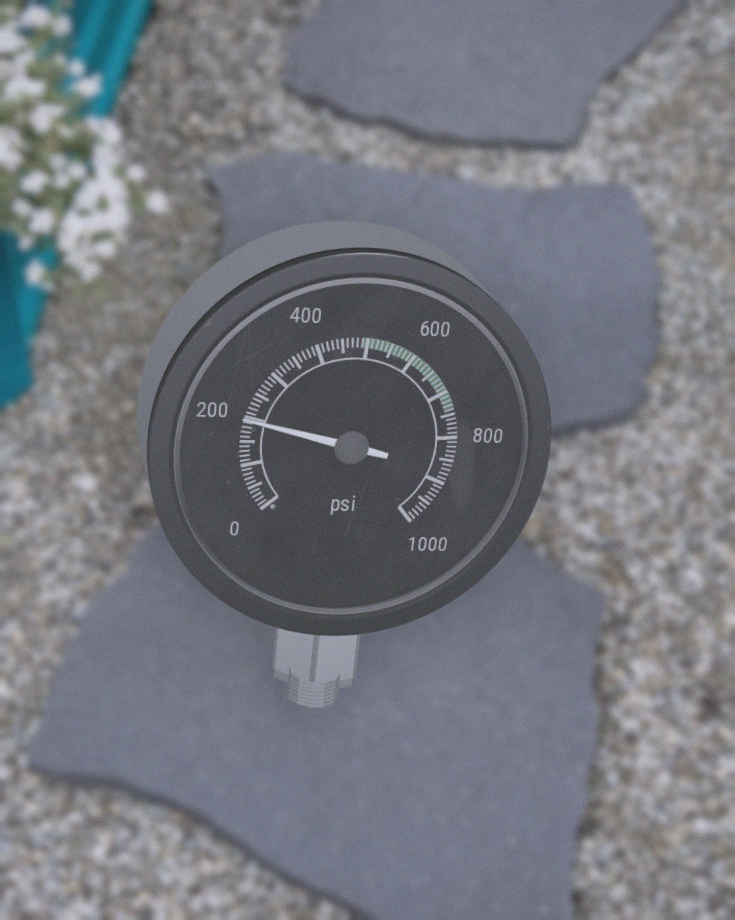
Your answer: 200 (psi)
